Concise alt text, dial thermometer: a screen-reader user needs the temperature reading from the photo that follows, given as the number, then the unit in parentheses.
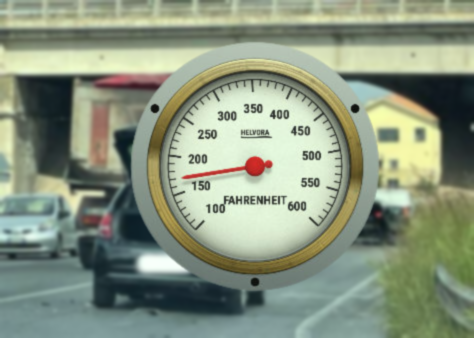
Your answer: 170 (°F)
